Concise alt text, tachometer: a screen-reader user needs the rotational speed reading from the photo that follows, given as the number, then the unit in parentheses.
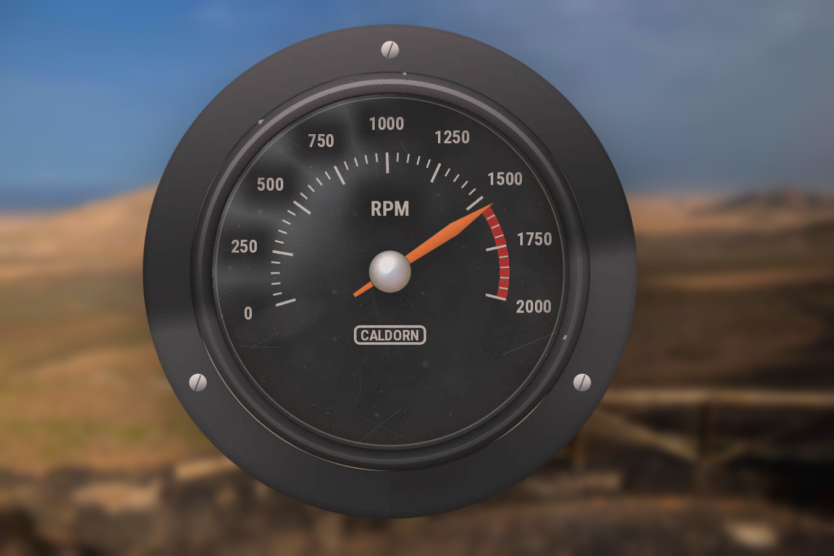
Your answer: 1550 (rpm)
